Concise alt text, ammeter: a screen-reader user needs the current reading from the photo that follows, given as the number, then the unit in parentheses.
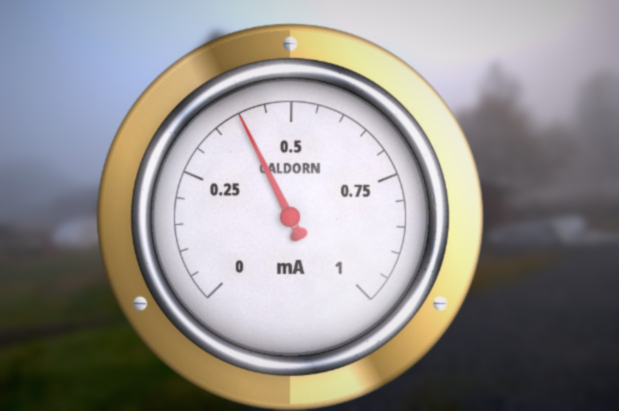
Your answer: 0.4 (mA)
